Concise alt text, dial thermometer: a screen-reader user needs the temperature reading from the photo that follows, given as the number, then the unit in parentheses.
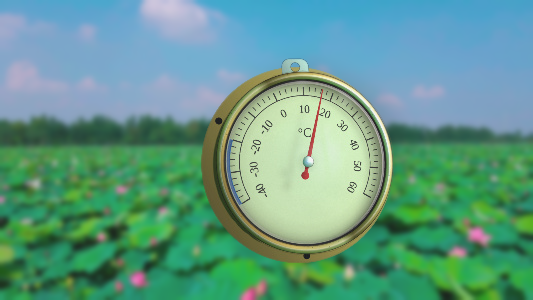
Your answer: 16 (°C)
